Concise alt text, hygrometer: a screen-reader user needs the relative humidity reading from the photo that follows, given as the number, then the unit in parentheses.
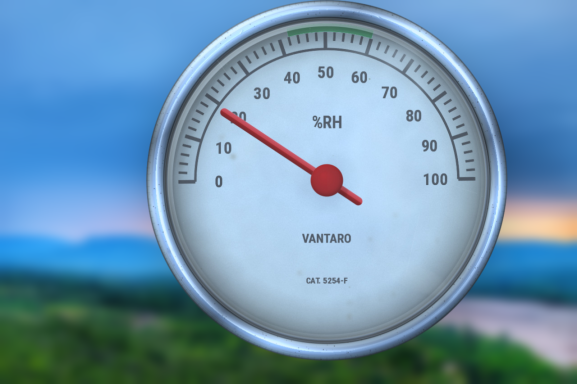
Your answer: 19 (%)
